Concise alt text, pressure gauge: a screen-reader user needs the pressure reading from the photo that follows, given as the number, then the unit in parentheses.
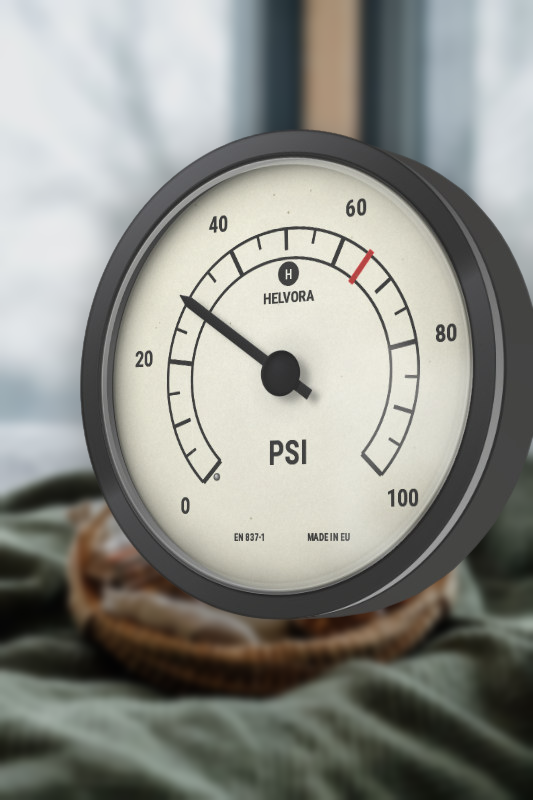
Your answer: 30 (psi)
